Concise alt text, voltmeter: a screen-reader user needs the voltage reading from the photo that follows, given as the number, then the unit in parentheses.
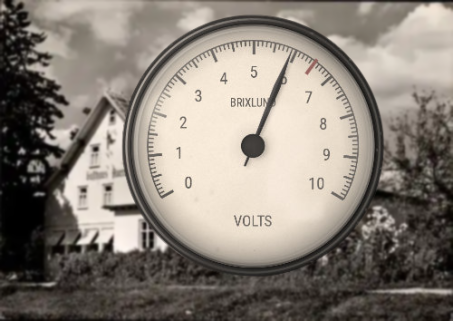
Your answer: 5.9 (V)
